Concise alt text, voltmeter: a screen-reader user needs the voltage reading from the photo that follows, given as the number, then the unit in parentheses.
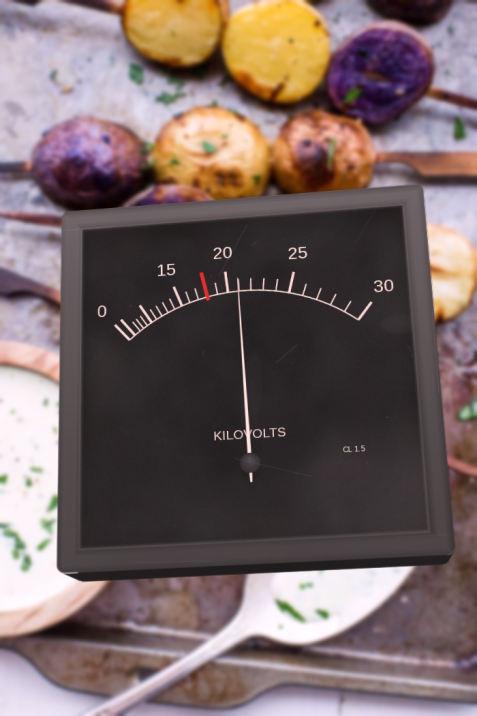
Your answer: 21 (kV)
